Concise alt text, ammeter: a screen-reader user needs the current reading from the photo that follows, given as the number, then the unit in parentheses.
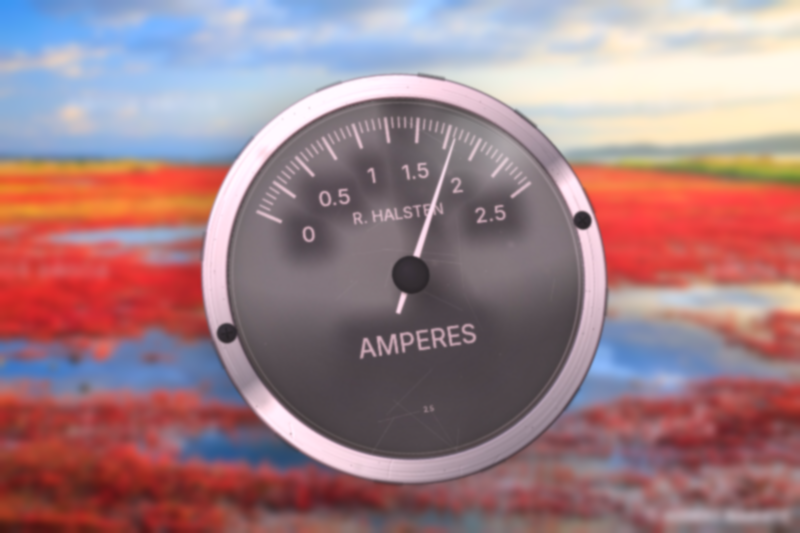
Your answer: 1.8 (A)
